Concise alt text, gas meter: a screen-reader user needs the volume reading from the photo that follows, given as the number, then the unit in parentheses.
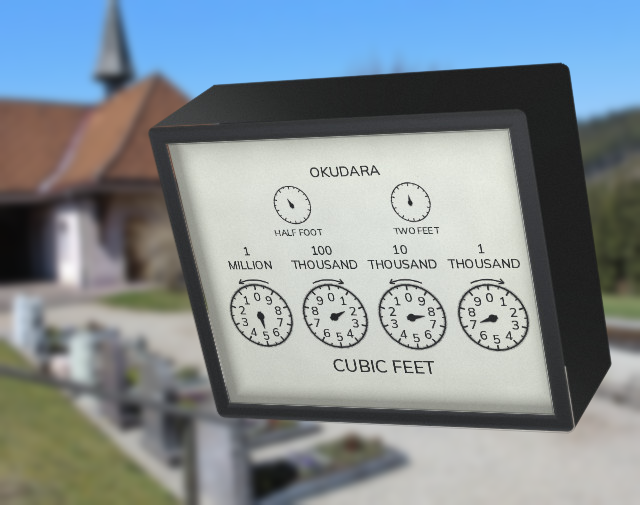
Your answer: 517700 (ft³)
